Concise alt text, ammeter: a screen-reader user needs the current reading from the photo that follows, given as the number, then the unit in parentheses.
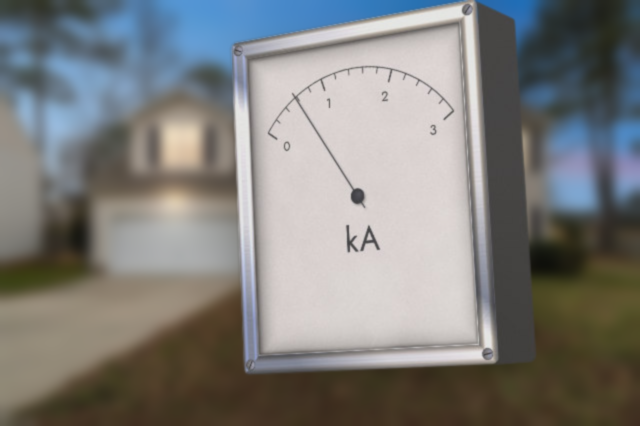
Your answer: 0.6 (kA)
